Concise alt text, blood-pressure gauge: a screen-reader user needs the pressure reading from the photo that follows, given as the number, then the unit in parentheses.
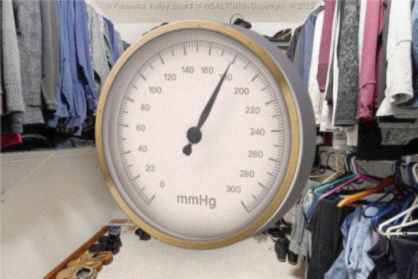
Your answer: 180 (mmHg)
